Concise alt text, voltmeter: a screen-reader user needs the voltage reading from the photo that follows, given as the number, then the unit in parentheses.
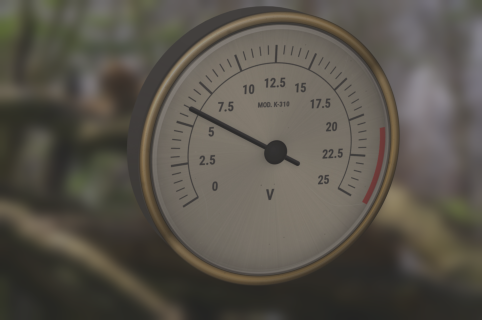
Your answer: 6 (V)
